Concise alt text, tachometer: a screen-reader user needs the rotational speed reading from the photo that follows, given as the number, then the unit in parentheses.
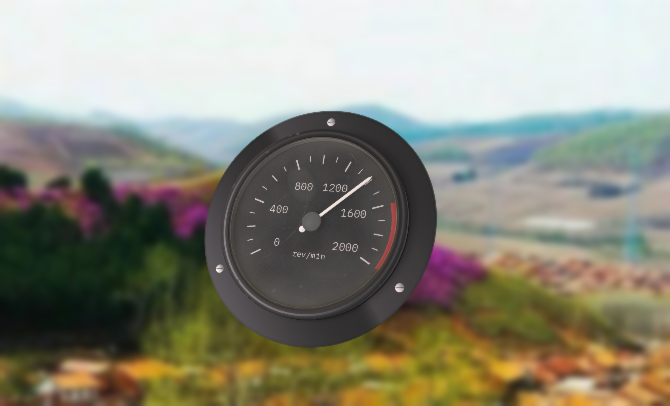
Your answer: 1400 (rpm)
